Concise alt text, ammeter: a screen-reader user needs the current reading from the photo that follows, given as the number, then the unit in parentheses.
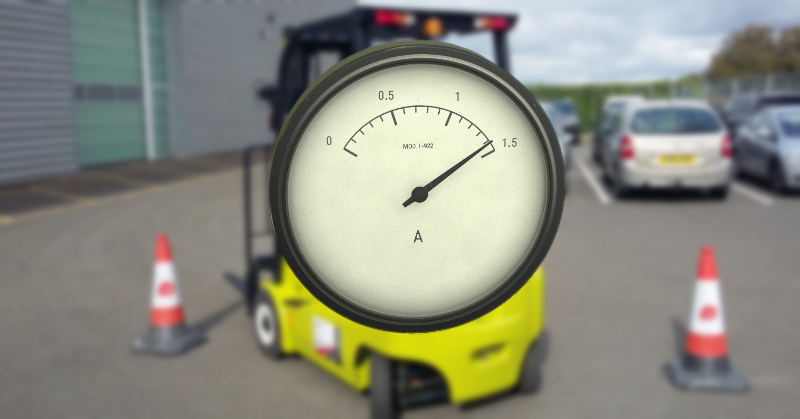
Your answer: 1.4 (A)
